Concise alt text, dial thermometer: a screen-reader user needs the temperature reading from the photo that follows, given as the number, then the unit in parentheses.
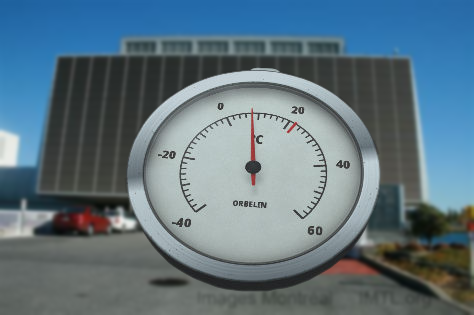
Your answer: 8 (°C)
